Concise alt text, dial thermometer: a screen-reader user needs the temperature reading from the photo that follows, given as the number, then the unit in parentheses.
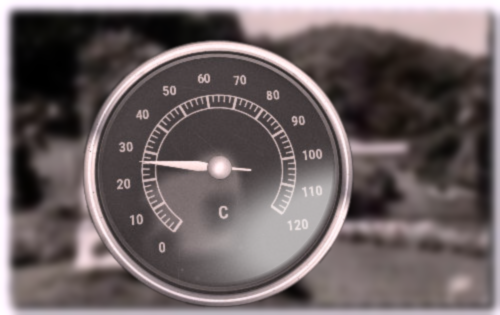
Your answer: 26 (°C)
